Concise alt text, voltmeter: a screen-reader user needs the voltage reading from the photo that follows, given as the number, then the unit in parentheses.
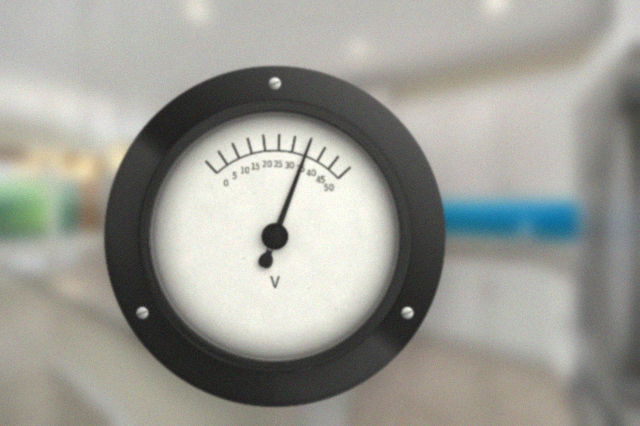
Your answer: 35 (V)
